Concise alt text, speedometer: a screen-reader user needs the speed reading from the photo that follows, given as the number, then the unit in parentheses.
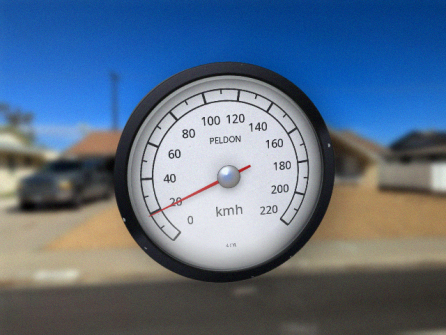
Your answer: 20 (km/h)
